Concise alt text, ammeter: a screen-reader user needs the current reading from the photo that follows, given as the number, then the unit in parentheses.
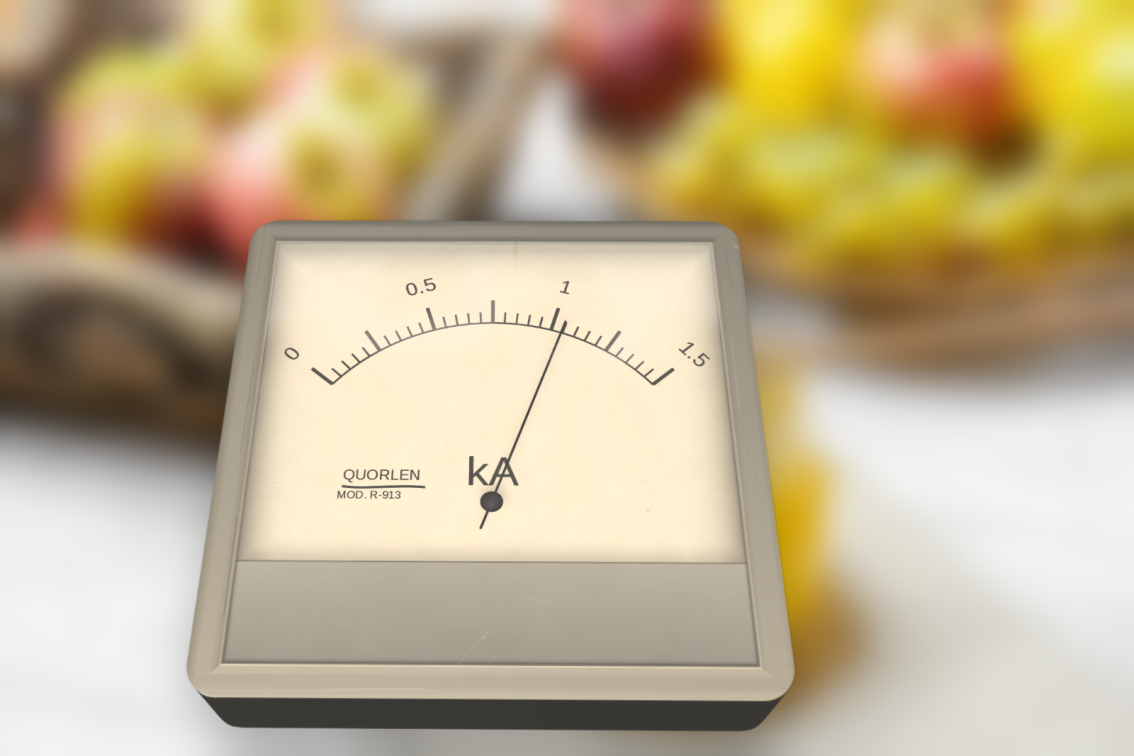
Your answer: 1.05 (kA)
